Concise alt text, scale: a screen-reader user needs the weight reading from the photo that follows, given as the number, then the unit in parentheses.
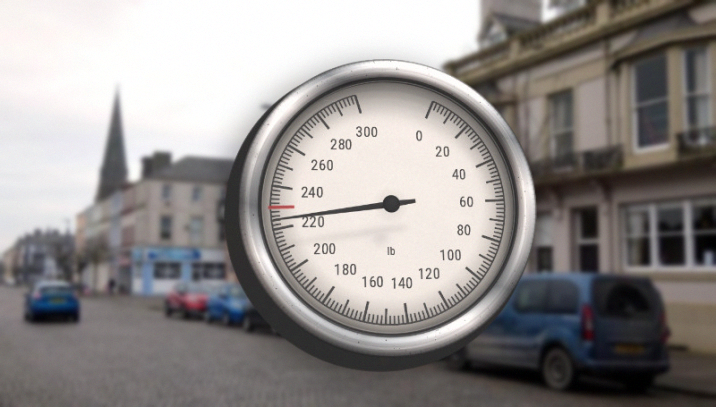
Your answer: 224 (lb)
